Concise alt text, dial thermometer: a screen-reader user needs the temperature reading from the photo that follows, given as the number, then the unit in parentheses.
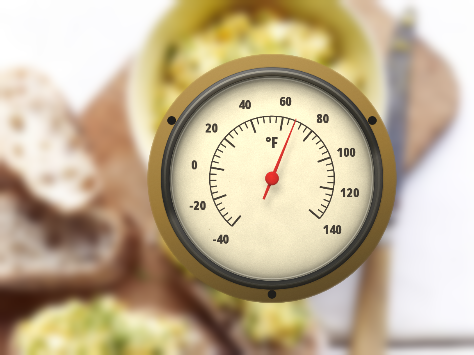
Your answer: 68 (°F)
